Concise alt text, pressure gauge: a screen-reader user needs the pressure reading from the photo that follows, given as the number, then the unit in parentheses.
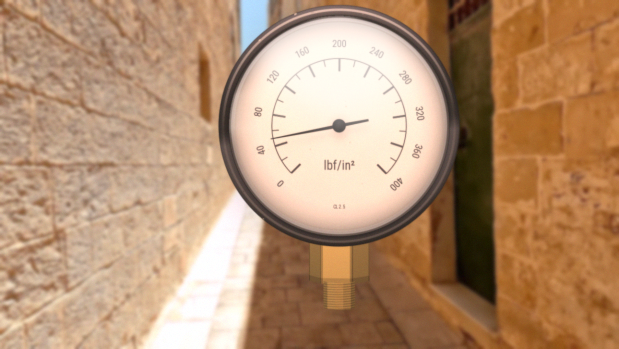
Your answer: 50 (psi)
